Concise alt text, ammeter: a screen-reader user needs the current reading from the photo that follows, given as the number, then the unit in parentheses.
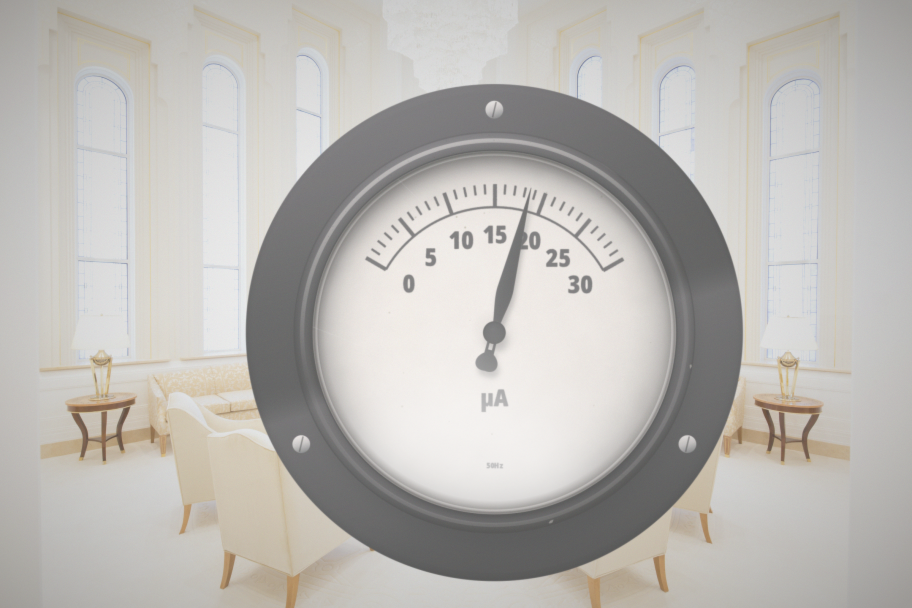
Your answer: 18.5 (µA)
